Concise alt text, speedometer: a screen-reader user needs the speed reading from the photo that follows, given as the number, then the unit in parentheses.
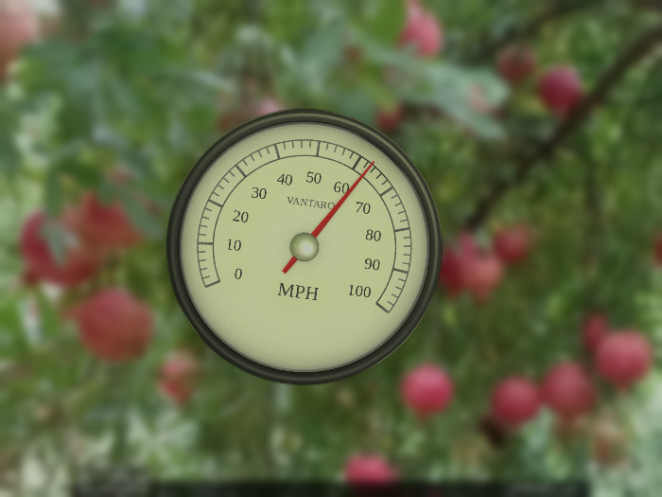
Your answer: 63 (mph)
